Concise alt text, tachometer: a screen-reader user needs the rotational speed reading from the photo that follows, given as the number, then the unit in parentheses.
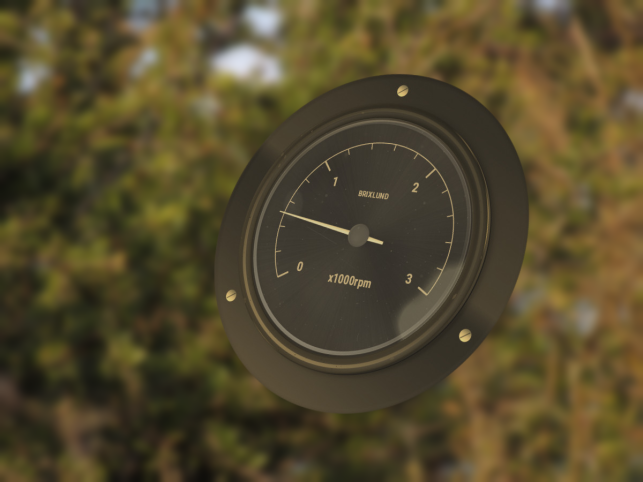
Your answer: 500 (rpm)
